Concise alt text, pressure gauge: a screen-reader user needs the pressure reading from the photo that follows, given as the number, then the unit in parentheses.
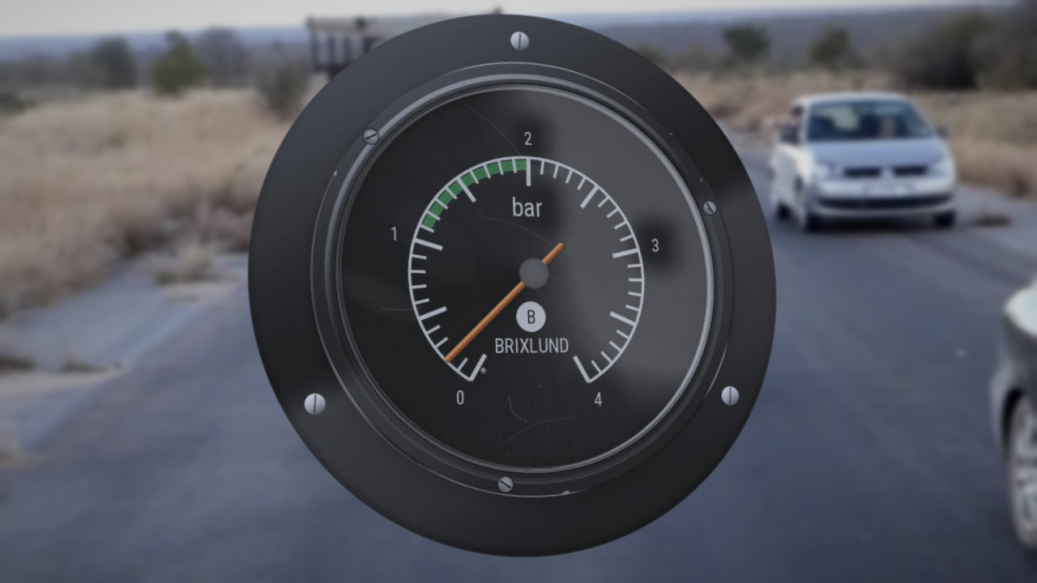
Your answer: 0.2 (bar)
